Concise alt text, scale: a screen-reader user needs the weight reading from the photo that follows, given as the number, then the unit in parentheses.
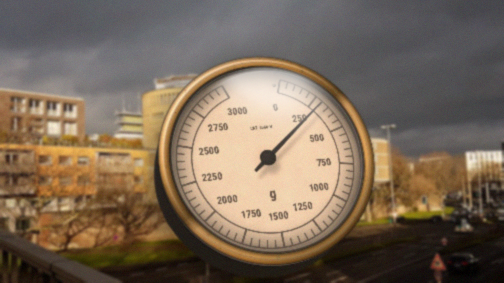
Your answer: 300 (g)
